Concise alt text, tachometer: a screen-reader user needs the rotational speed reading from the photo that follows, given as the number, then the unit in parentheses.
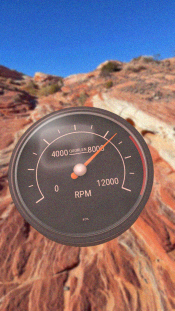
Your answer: 8500 (rpm)
